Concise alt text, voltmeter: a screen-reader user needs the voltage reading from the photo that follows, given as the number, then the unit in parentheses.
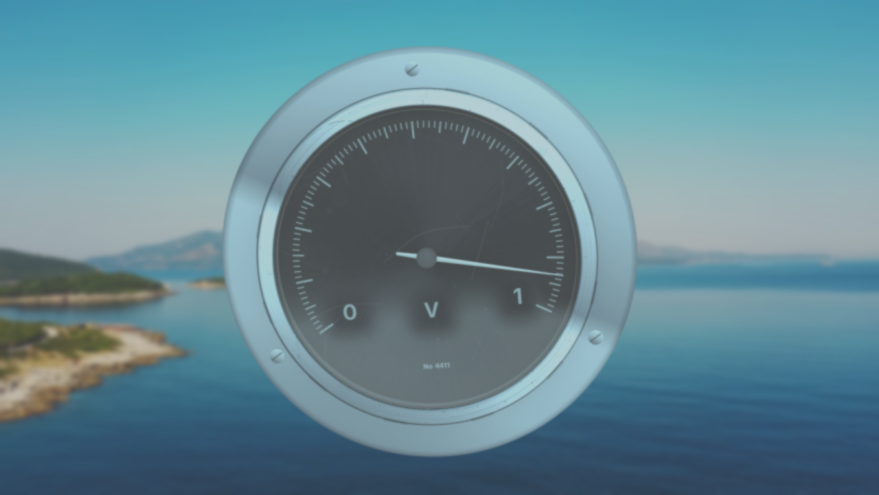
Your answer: 0.93 (V)
